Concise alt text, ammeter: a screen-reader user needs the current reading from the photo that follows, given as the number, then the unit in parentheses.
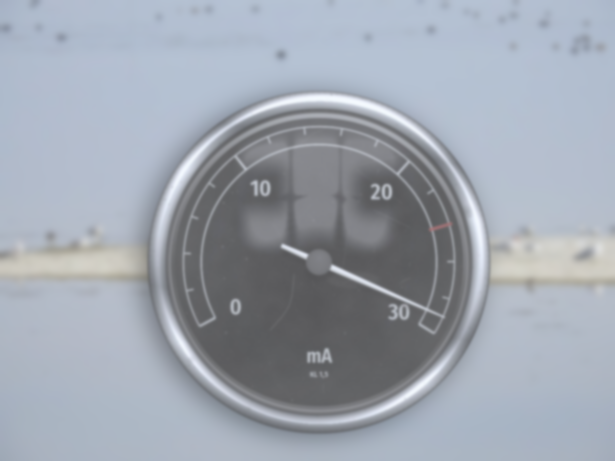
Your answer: 29 (mA)
